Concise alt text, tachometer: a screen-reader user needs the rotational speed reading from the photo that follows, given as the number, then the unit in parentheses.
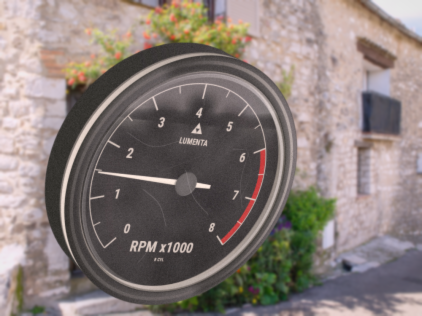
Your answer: 1500 (rpm)
